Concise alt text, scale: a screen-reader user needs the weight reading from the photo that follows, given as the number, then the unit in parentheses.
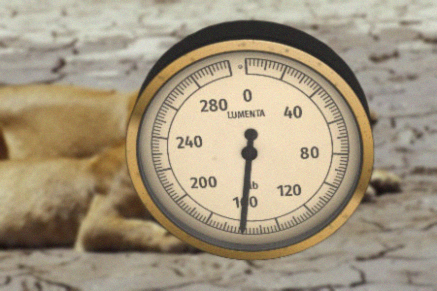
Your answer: 160 (lb)
